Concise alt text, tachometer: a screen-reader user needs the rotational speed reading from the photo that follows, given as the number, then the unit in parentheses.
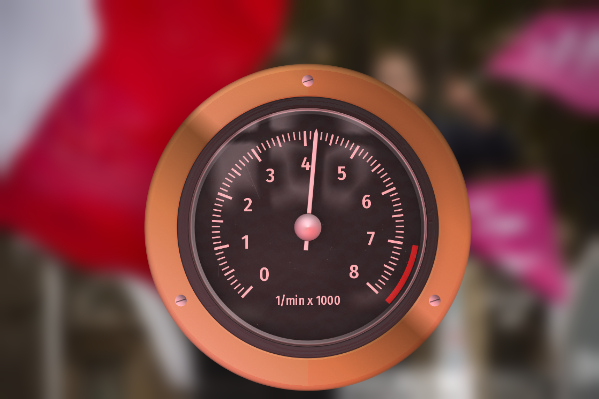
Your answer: 4200 (rpm)
